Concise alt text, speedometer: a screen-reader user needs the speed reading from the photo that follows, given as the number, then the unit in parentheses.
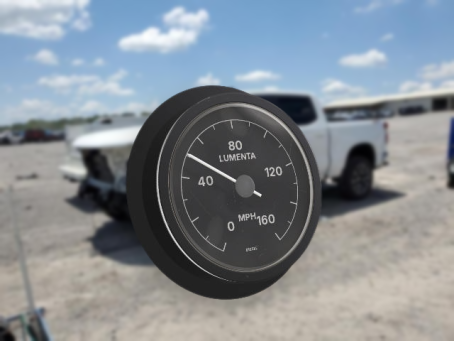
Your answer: 50 (mph)
